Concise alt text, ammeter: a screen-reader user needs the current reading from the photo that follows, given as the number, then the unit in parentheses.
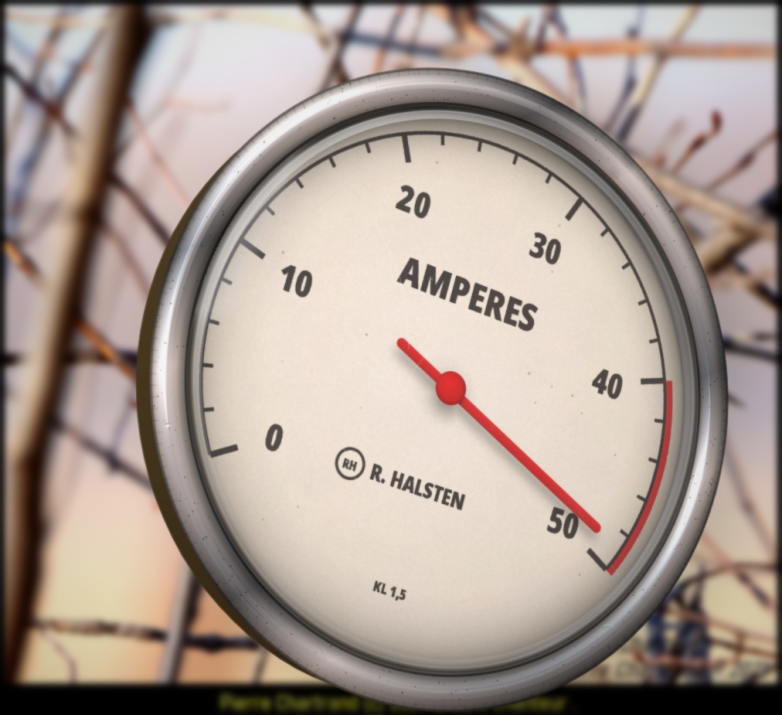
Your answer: 49 (A)
